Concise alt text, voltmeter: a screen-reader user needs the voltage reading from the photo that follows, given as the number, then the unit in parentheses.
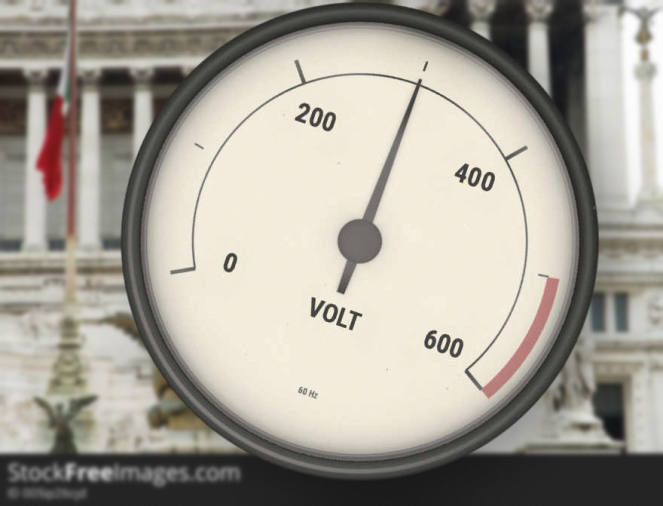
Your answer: 300 (V)
